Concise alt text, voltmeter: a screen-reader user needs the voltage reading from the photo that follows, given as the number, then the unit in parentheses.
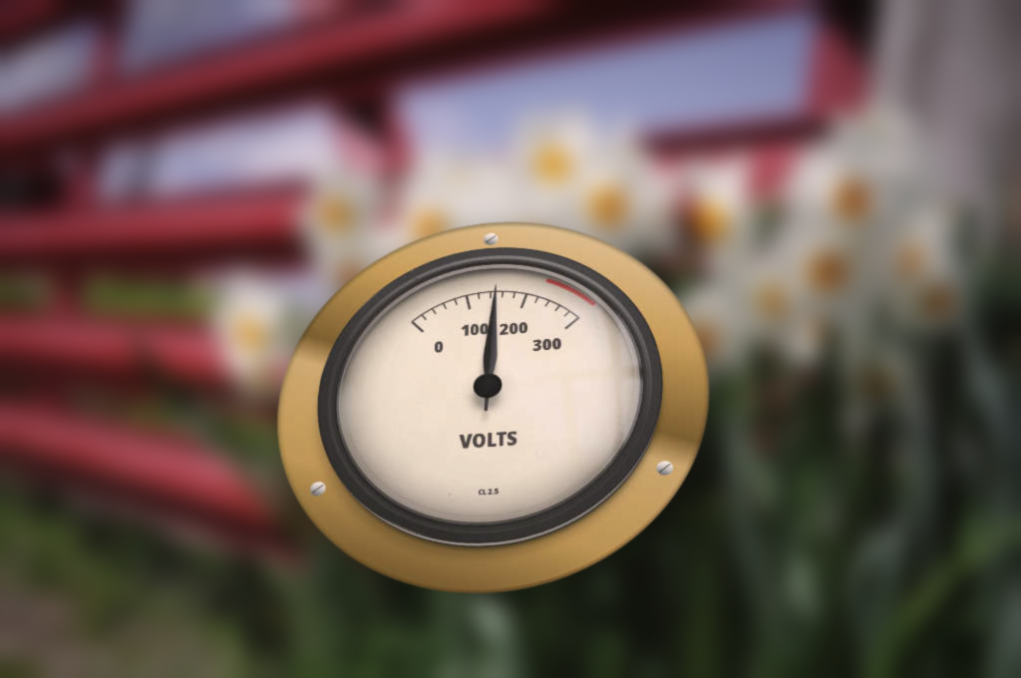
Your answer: 150 (V)
